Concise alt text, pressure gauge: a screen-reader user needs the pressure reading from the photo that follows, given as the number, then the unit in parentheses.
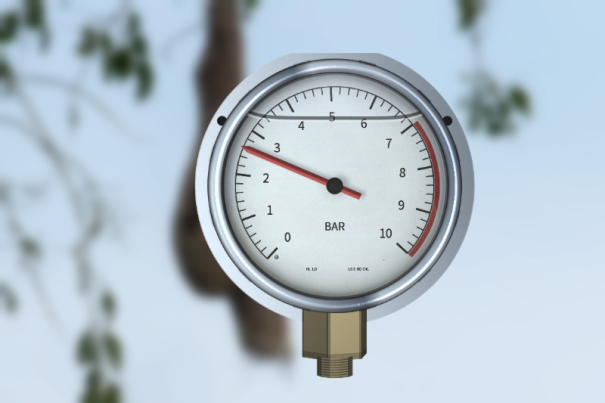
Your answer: 2.6 (bar)
